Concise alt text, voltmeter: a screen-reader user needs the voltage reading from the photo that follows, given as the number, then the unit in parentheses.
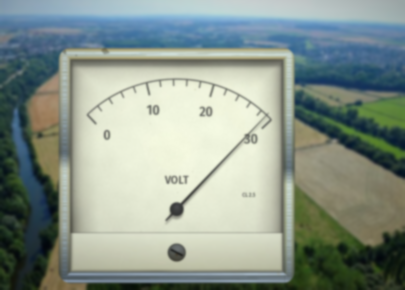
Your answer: 29 (V)
